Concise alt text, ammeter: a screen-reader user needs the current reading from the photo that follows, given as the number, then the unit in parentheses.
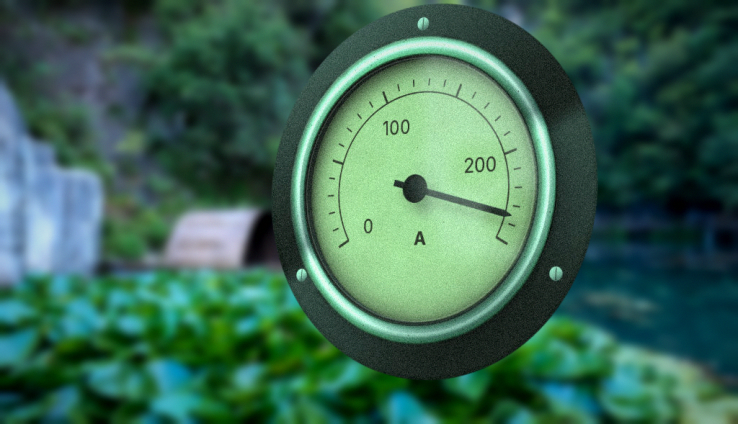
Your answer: 235 (A)
